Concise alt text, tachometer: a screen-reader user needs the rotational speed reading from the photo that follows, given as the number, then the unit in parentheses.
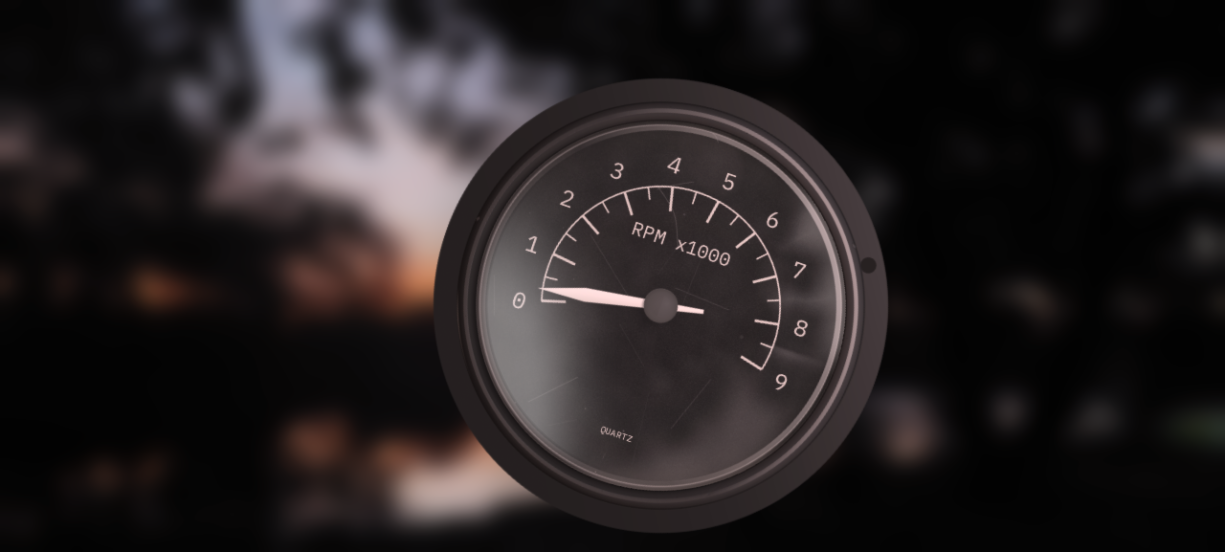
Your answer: 250 (rpm)
